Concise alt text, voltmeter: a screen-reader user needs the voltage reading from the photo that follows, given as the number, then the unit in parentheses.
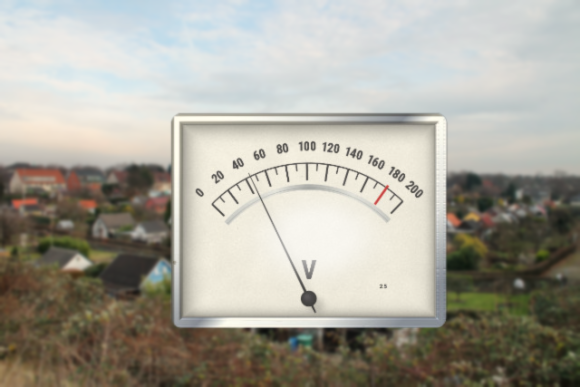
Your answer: 45 (V)
